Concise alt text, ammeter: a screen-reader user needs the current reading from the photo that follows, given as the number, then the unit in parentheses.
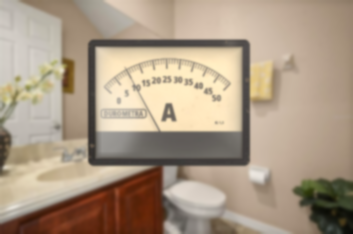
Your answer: 10 (A)
